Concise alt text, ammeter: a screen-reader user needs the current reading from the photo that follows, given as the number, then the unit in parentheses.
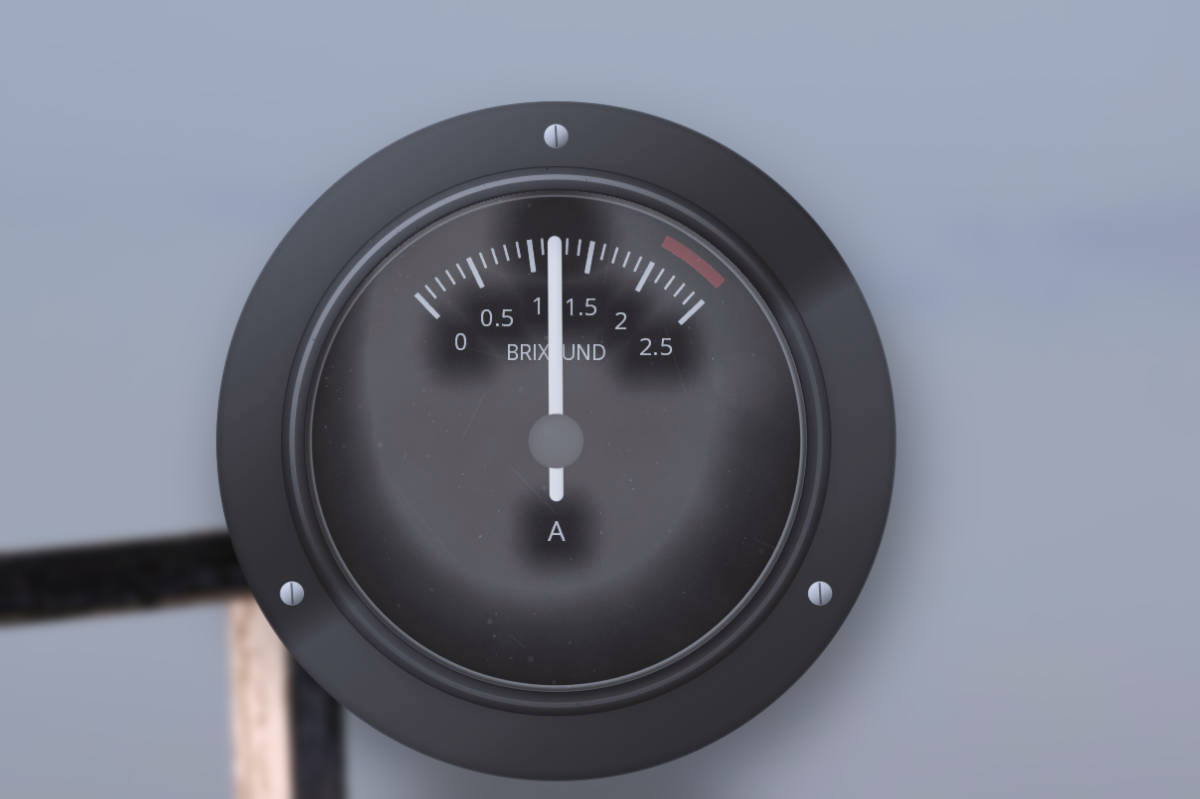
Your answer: 1.2 (A)
